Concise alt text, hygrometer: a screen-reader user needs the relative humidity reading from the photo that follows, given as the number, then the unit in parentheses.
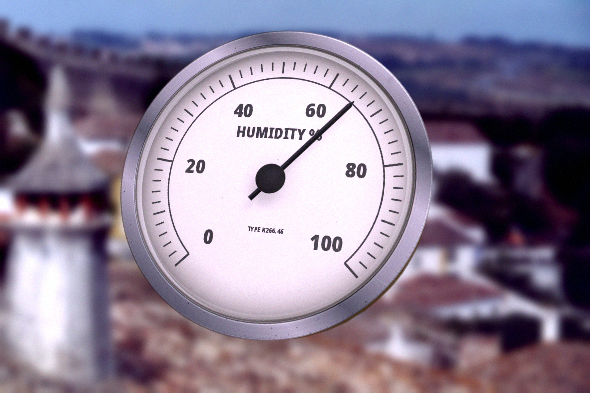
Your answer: 66 (%)
